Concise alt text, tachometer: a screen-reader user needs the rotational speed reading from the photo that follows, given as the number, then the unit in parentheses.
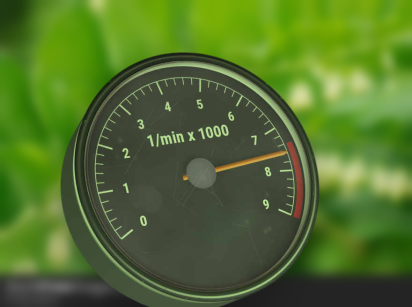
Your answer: 7600 (rpm)
